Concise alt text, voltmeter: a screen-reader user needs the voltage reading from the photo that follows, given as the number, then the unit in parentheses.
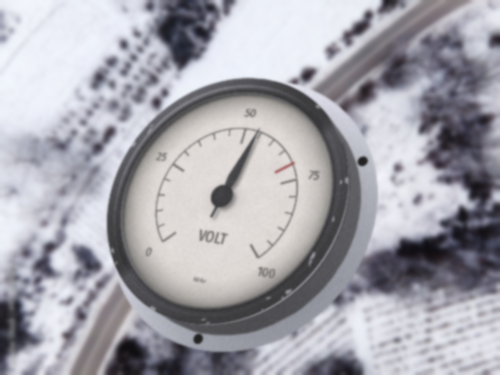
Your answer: 55 (V)
